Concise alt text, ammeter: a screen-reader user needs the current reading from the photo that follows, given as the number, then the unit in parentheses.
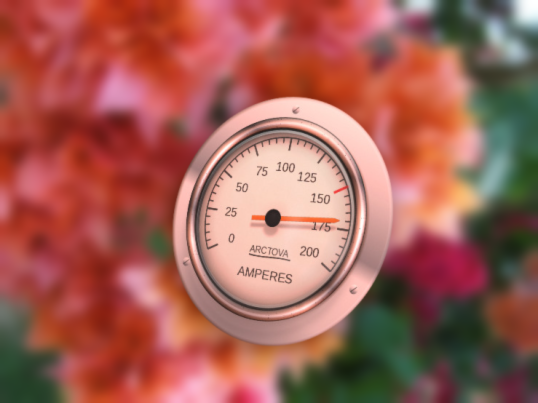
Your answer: 170 (A)
